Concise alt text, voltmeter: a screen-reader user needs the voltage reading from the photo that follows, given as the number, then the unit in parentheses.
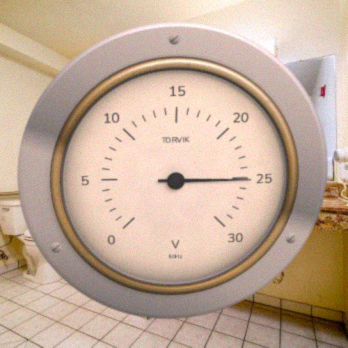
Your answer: 25 (V)
